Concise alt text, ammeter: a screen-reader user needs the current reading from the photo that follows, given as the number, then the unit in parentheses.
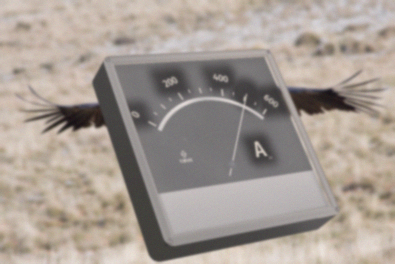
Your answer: 500 (A)
